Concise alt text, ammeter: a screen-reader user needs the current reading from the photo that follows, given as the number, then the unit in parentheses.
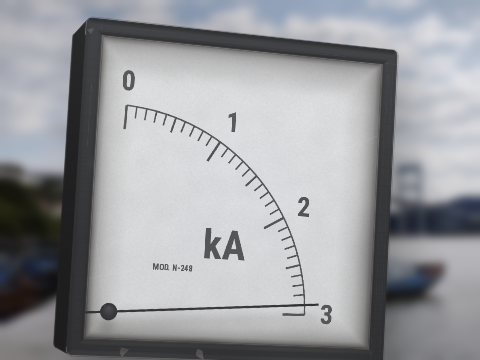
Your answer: 2.9 (kA)
